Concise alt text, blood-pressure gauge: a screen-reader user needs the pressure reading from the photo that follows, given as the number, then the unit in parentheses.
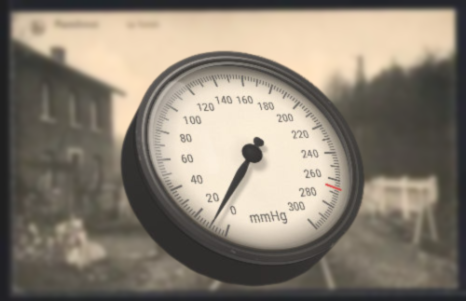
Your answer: 10 (mmHg)
